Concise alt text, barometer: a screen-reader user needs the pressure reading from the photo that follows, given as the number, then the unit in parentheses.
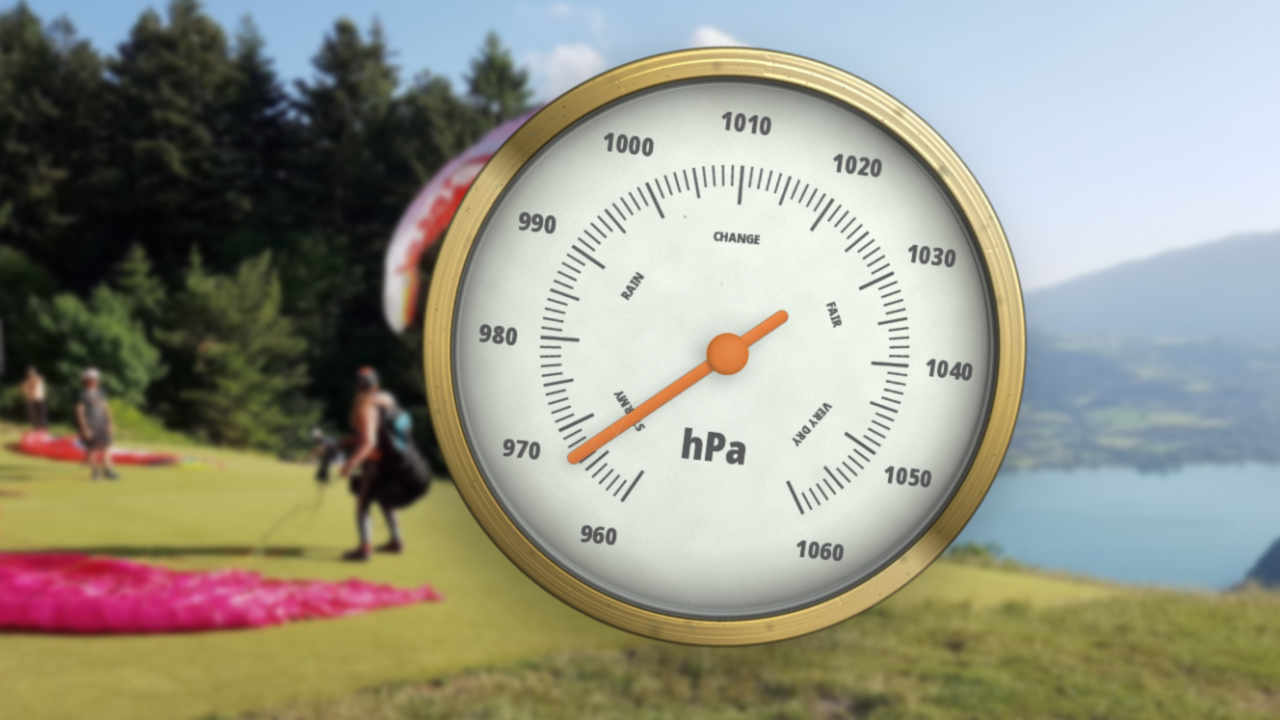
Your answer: 967 (hPa)
